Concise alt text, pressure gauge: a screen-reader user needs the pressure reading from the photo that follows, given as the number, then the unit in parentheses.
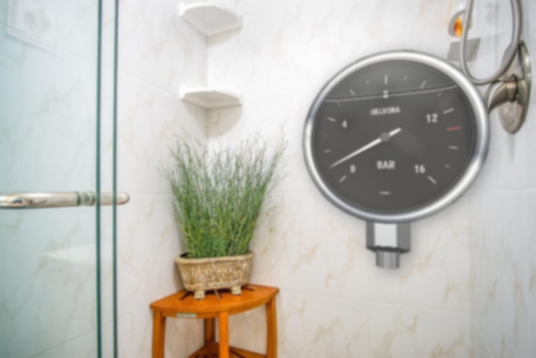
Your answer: 1 (bar)
